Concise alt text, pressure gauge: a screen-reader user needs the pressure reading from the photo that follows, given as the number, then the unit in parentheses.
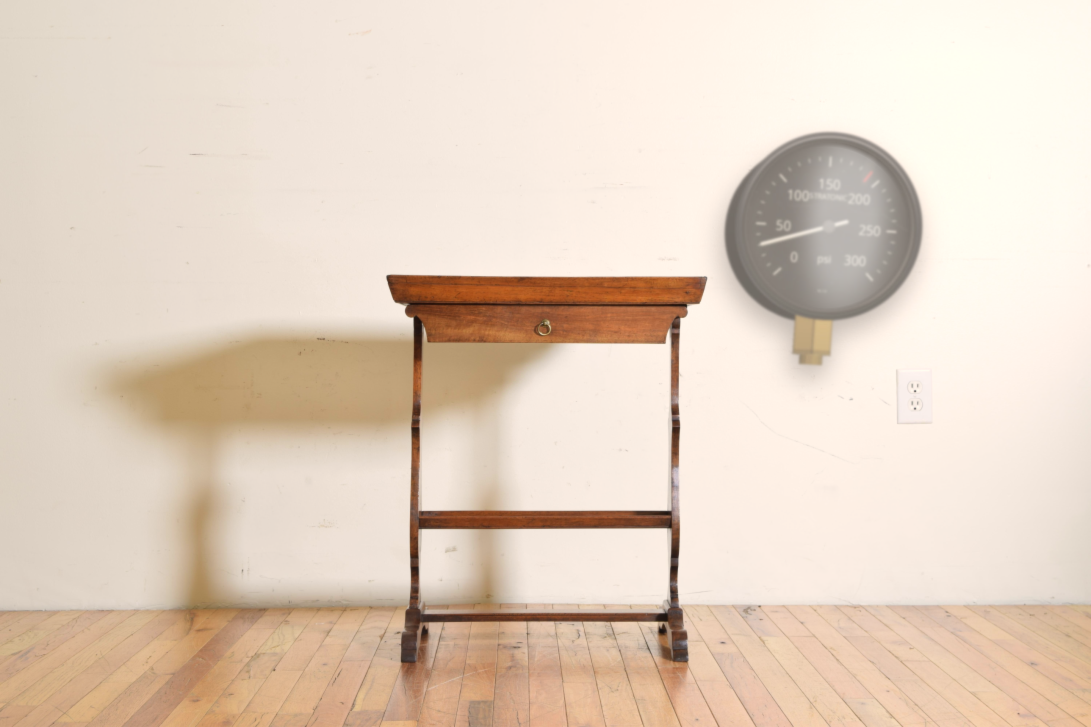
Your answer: 30 (psi)
